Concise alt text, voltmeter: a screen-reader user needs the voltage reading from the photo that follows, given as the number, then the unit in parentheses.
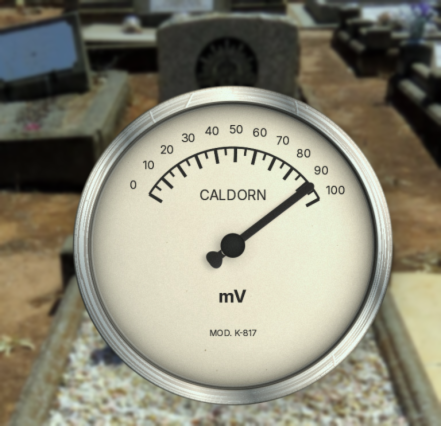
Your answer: 92.5 (mV)
